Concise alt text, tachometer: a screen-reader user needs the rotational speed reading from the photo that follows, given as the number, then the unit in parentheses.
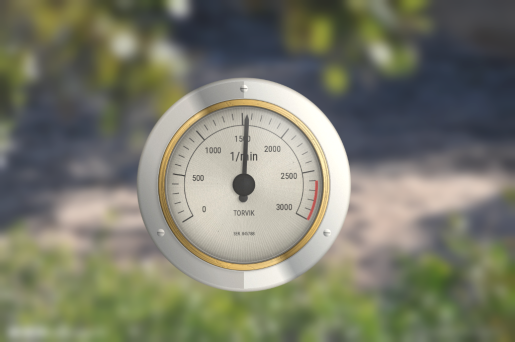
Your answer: 1550 (rpm)
